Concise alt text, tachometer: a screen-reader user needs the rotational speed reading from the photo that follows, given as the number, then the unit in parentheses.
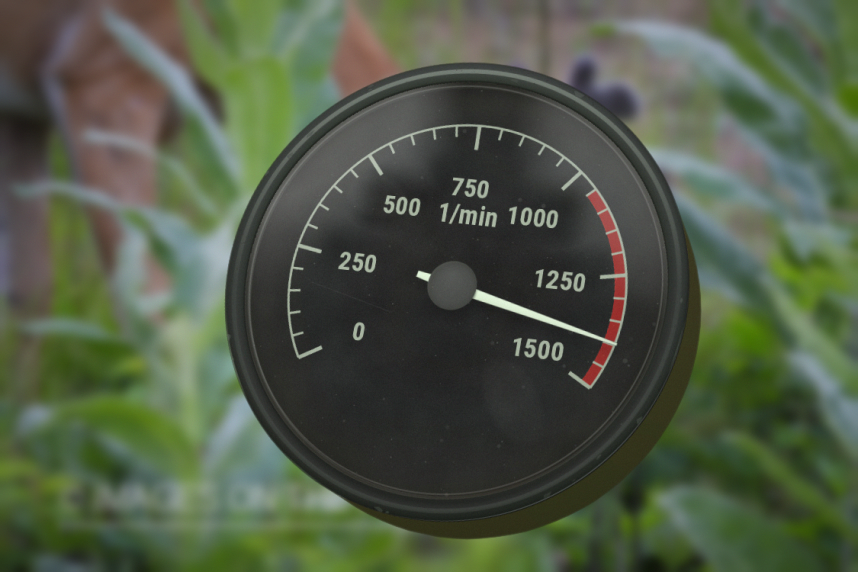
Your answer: 1400 (rpm)
